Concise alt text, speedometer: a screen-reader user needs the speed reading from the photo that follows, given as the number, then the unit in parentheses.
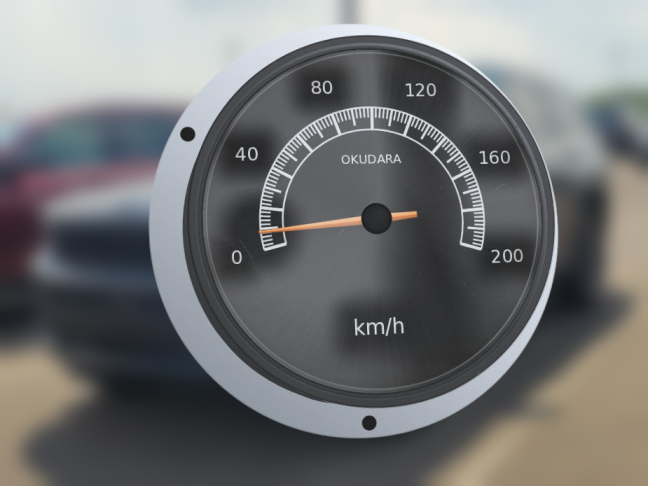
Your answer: 8 (km/h)
